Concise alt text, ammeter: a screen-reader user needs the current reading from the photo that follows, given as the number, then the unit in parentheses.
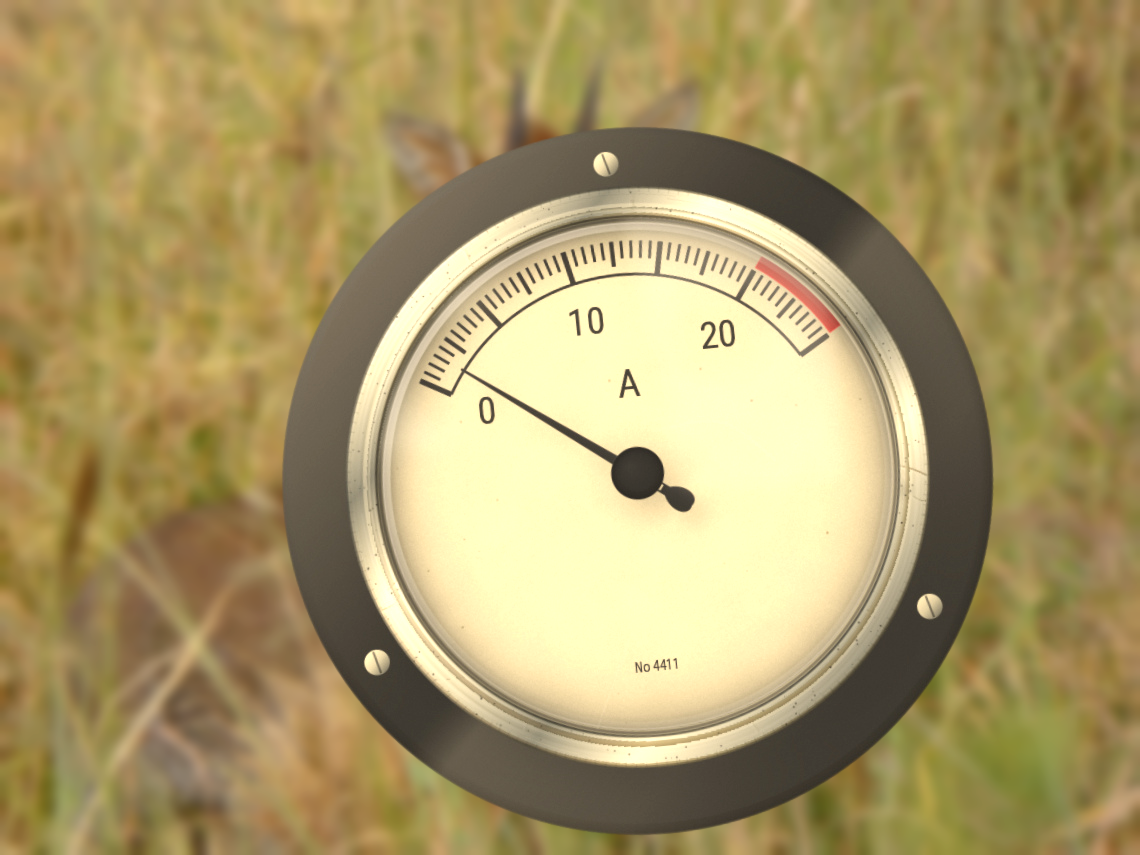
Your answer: 1.5 (A)
